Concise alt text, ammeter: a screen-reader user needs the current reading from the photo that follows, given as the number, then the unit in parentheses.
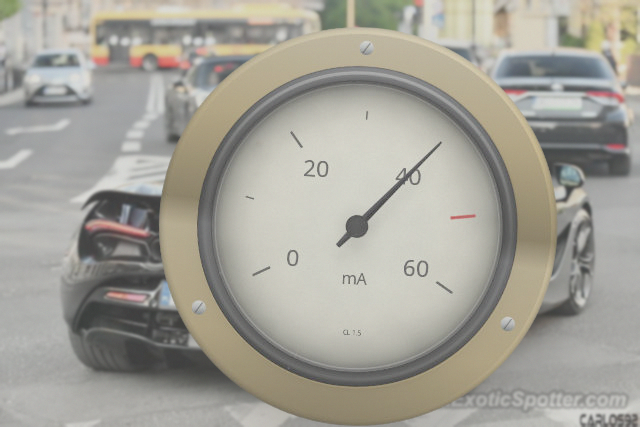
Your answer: 40 (mA)
